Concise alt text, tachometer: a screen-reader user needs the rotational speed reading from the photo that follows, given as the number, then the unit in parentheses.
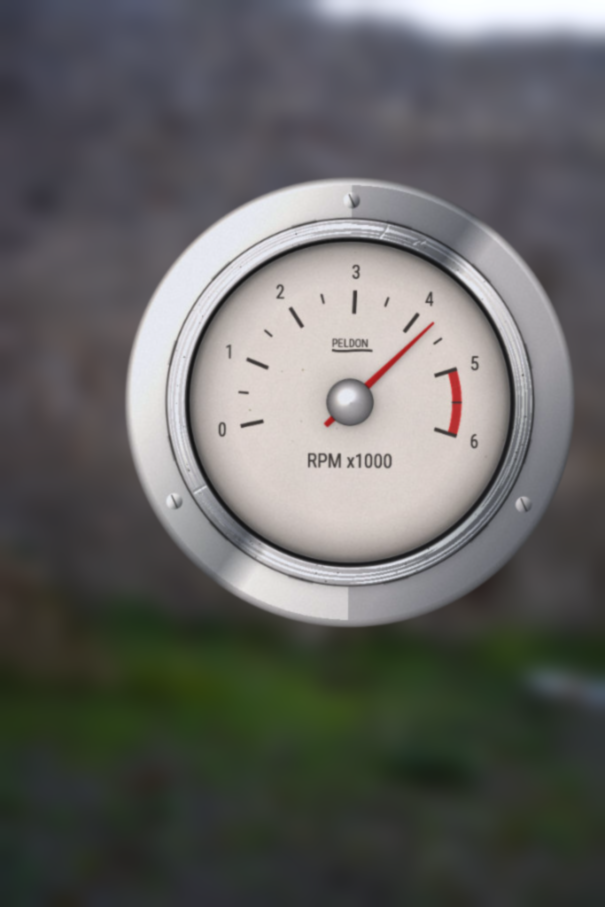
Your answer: 4250 (rpm)
